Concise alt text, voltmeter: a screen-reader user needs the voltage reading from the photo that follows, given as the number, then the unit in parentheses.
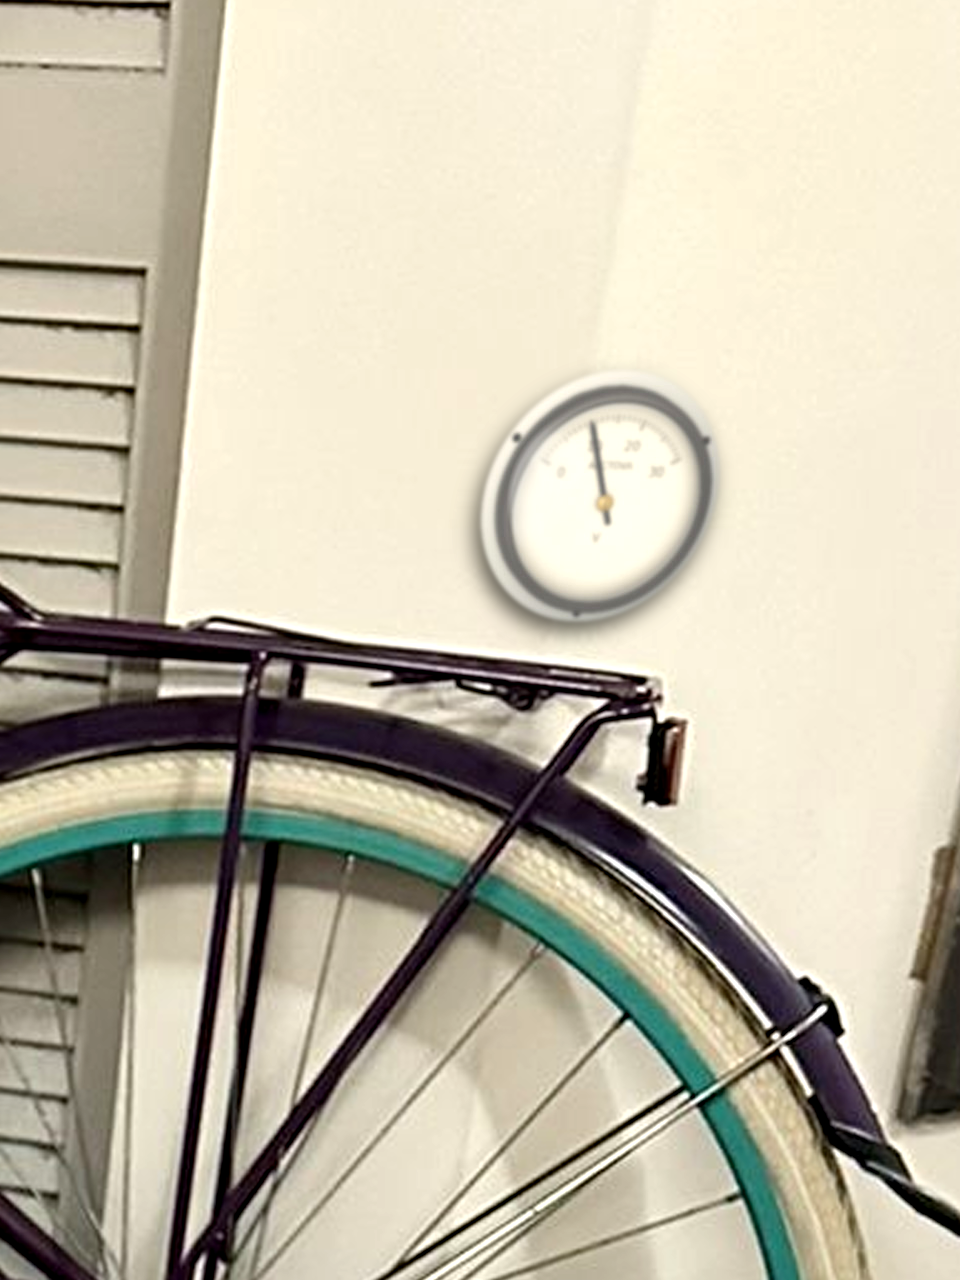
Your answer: 10 (V)
